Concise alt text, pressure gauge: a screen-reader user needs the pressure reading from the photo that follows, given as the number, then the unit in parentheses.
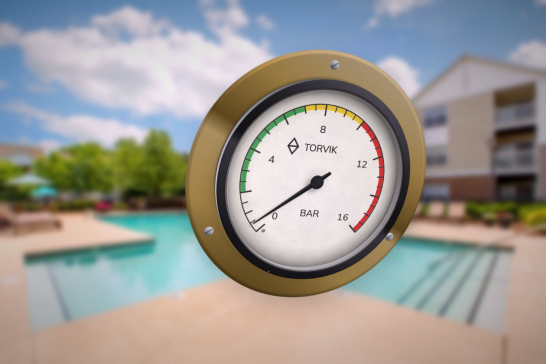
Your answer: 0.5 (bar)
